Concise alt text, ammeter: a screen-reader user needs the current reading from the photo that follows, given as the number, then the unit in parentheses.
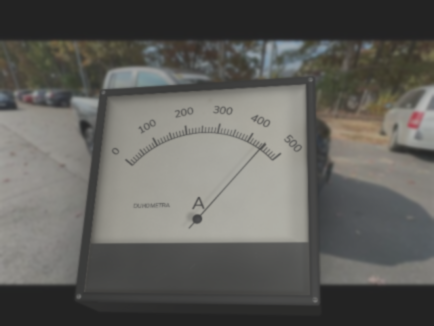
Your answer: 450 (A)
